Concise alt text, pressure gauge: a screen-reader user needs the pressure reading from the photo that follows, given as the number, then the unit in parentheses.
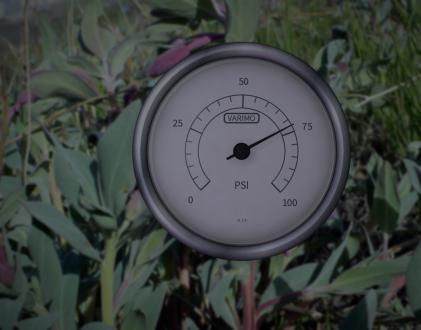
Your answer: 72.5 (psi)
